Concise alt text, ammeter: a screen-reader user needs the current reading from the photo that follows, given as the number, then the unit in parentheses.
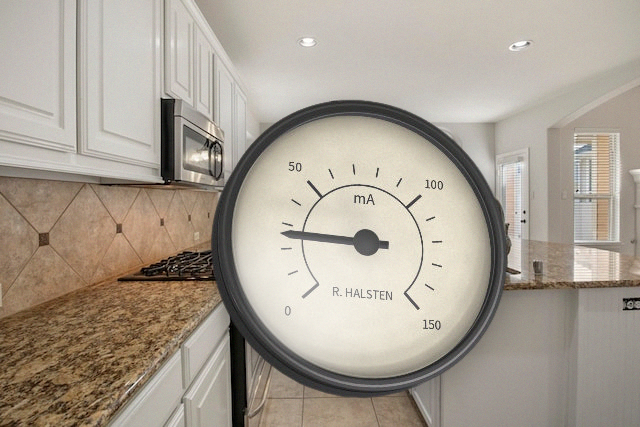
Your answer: 25 (mA)
